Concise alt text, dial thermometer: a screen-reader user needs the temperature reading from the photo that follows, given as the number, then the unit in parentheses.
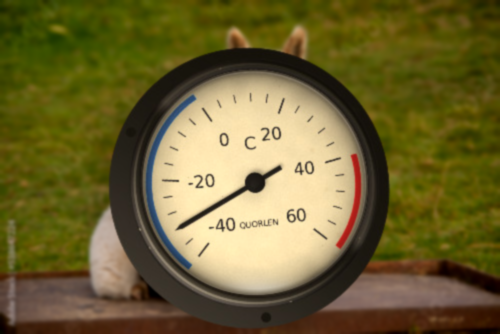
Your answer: -32 (°C)
